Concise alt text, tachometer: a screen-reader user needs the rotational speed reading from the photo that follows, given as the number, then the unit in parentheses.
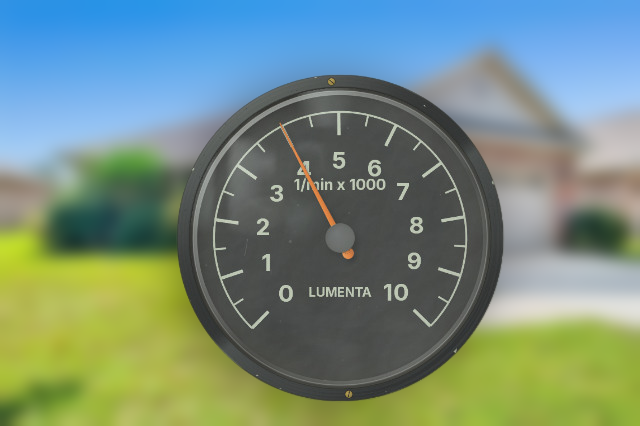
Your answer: 4000 (rpm)
